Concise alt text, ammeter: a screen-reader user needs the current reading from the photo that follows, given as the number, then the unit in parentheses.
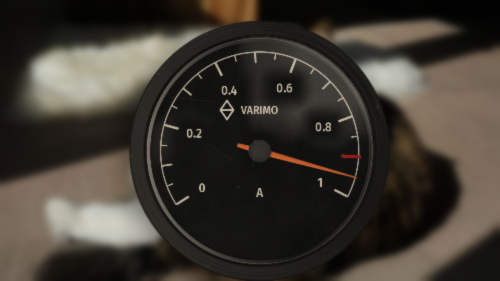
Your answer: 0.95 (A)
